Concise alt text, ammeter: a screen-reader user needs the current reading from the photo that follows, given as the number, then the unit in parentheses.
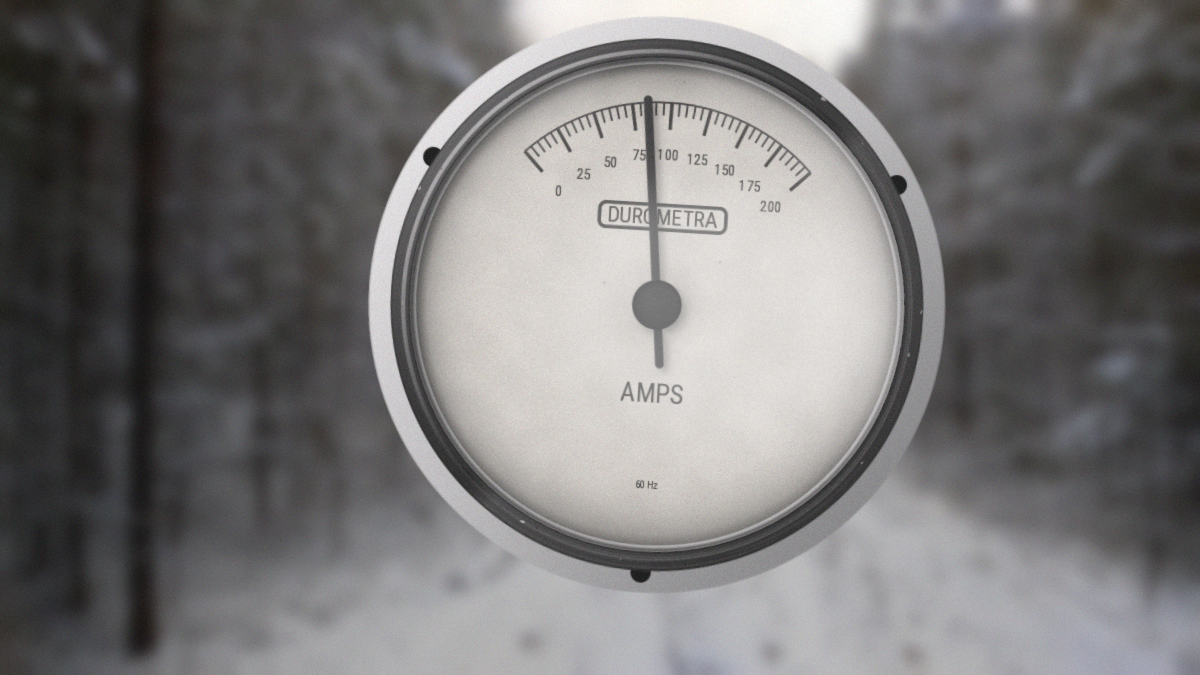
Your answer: 85 (A)
